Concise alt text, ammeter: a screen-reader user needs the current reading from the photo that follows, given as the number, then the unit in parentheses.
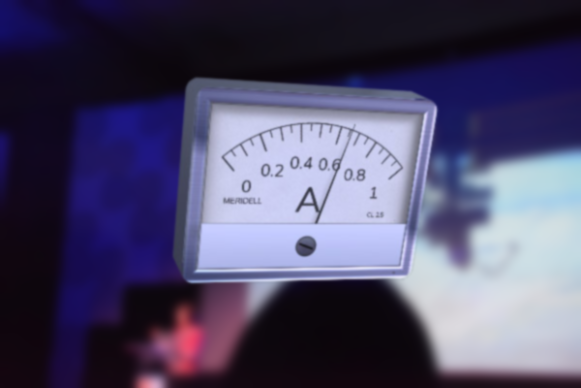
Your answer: 0.65 (A)
